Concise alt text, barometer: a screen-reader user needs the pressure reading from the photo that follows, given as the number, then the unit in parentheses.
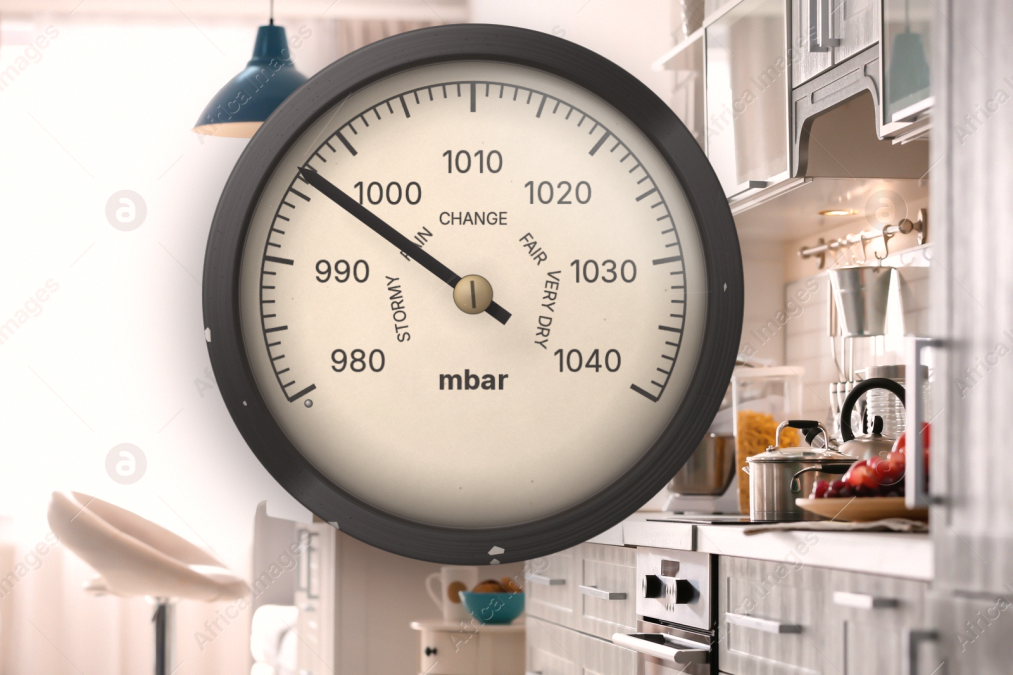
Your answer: 996.5 (mbar)
